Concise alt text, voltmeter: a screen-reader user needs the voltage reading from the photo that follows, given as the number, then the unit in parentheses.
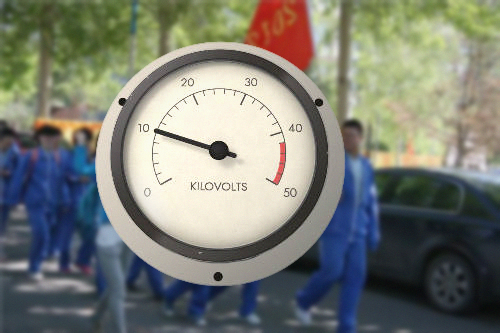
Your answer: 10 (kV)
